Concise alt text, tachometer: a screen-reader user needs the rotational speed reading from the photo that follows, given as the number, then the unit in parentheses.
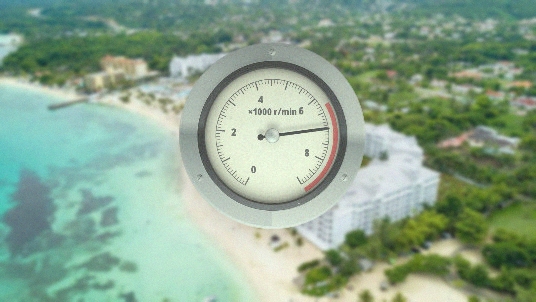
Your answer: 7000 (rpm)
